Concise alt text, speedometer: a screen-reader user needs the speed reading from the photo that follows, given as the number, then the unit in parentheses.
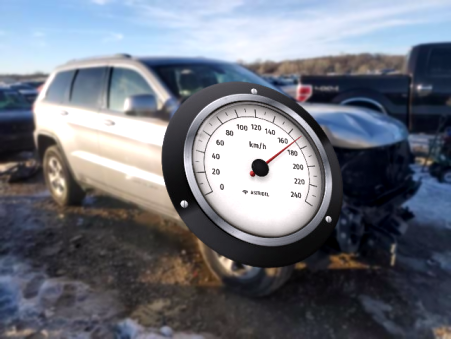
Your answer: 170 (km/h)
